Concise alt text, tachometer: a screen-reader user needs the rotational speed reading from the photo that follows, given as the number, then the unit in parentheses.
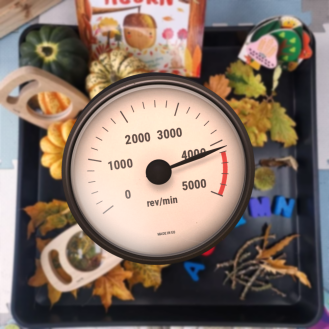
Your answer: 4100 (rpm)
